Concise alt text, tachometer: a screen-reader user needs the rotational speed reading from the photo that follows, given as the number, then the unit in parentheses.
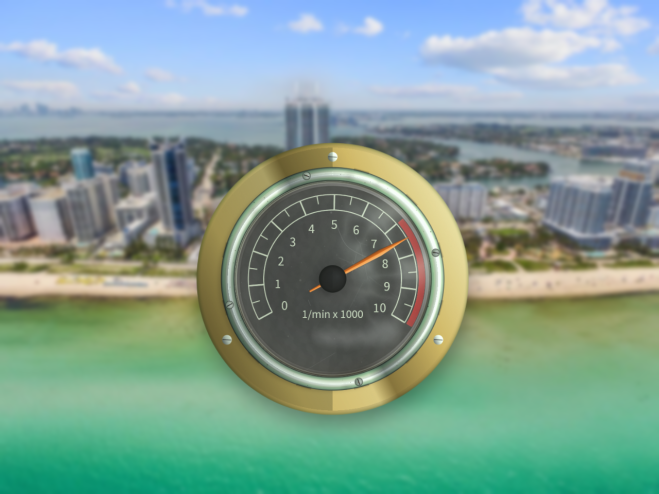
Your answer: 7500 (rpm)
